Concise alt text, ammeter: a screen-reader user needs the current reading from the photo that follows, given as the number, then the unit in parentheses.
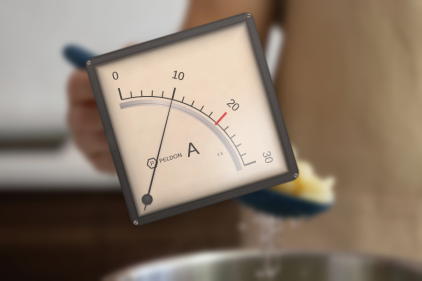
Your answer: 10 (A)
